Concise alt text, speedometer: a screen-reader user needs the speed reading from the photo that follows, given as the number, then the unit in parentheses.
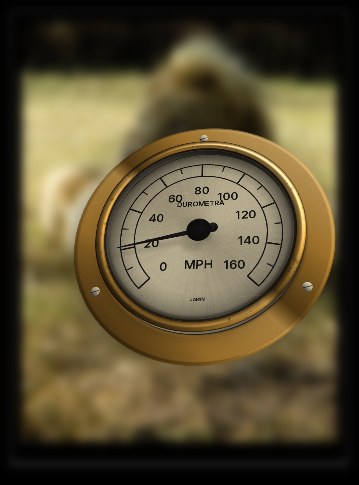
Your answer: 20 (mph)
